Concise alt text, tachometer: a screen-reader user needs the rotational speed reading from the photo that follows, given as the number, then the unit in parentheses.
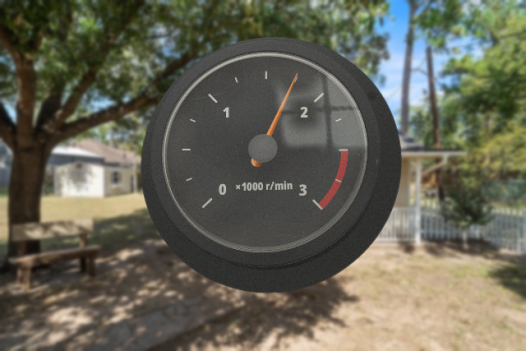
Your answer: 1750 (rpm)
